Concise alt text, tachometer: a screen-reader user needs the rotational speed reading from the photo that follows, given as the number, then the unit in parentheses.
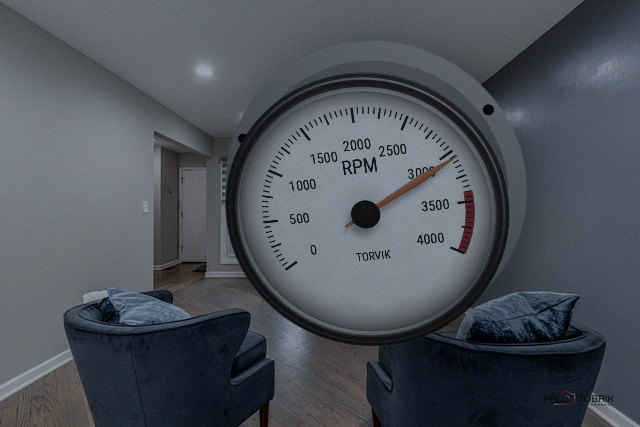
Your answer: 3050 (rpm)
